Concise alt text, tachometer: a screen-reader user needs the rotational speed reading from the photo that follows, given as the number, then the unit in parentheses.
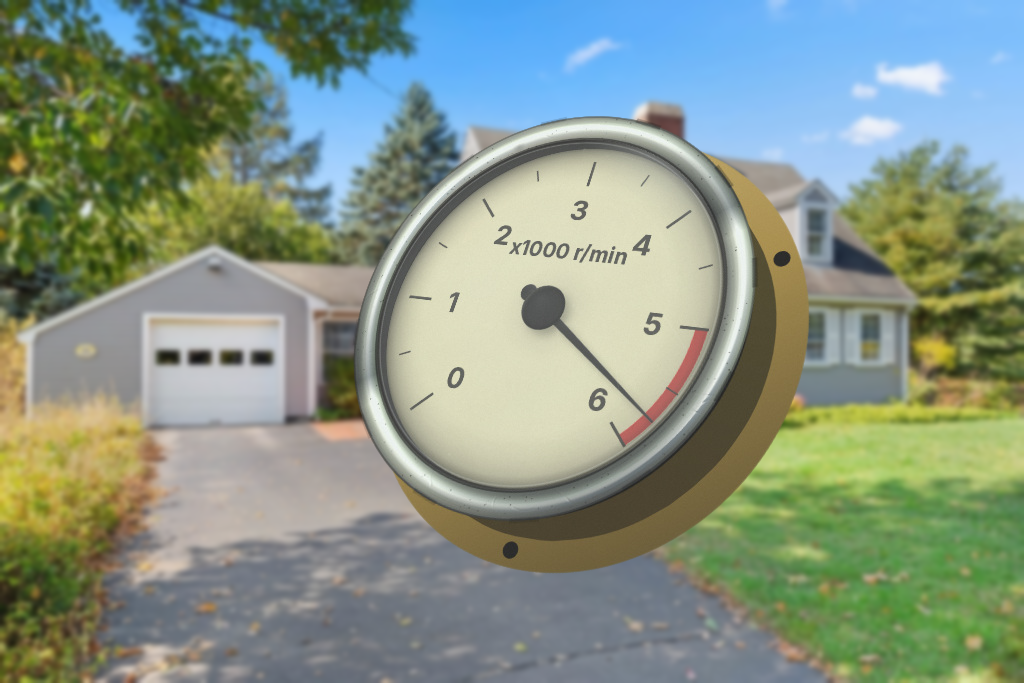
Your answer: 5750 (rpm)
